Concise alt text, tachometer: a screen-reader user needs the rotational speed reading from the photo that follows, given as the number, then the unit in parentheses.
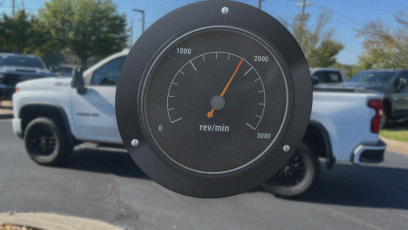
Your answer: 1800 (rpm)
